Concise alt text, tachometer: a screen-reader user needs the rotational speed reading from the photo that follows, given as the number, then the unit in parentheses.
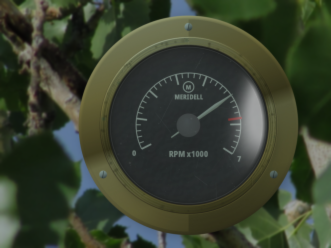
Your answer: 5000 (rpm)
